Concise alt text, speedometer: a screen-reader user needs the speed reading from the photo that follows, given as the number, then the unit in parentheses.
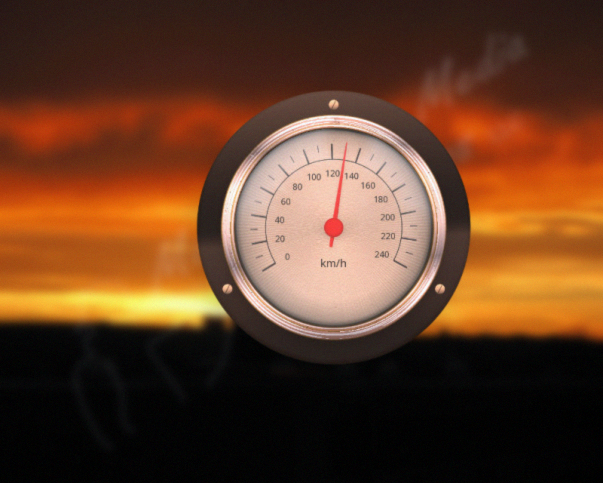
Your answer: 130 (km/h)
